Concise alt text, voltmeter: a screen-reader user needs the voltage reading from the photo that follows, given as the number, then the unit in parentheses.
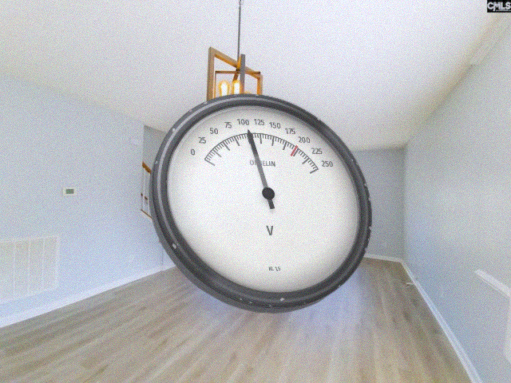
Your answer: 100 (V)
